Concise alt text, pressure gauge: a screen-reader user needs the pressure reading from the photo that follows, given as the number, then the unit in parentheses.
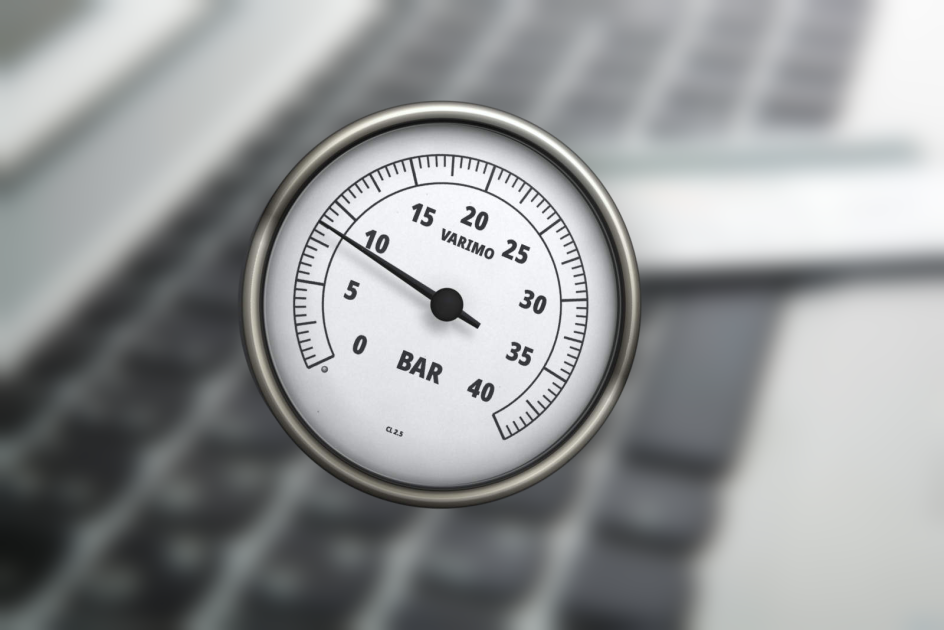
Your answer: 8.5 (bar)
